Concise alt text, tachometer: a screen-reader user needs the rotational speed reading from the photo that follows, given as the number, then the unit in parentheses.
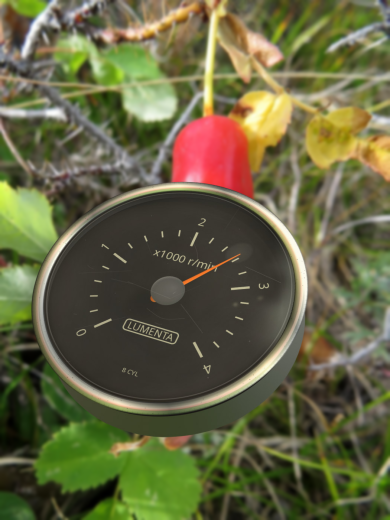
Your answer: 2600 (rpm)
